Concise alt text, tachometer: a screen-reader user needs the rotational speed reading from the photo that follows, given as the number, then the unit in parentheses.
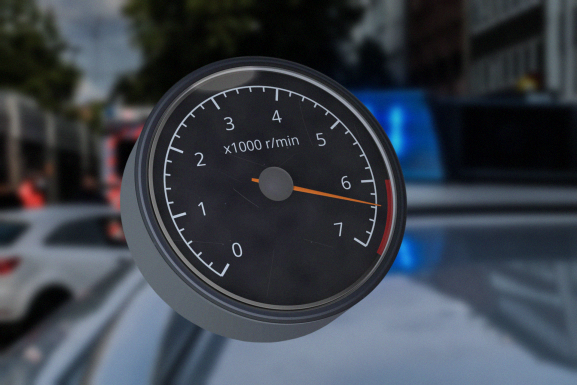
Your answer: 6400 (rpm)
